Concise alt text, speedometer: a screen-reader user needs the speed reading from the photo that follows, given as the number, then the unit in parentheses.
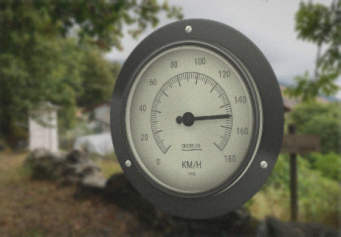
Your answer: 150 (km/h)
